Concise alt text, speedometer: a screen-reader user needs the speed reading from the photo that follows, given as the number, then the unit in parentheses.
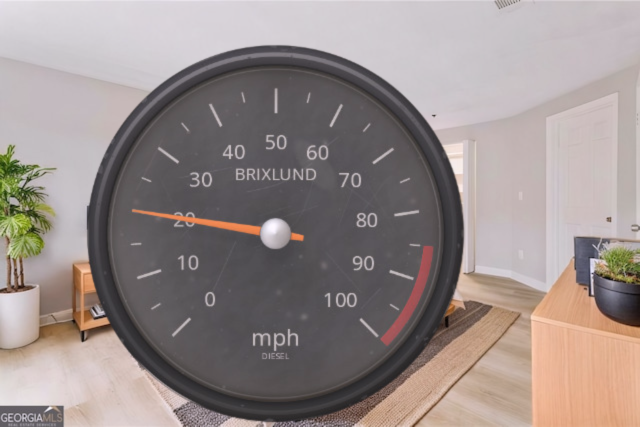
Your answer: 20 (mph)
